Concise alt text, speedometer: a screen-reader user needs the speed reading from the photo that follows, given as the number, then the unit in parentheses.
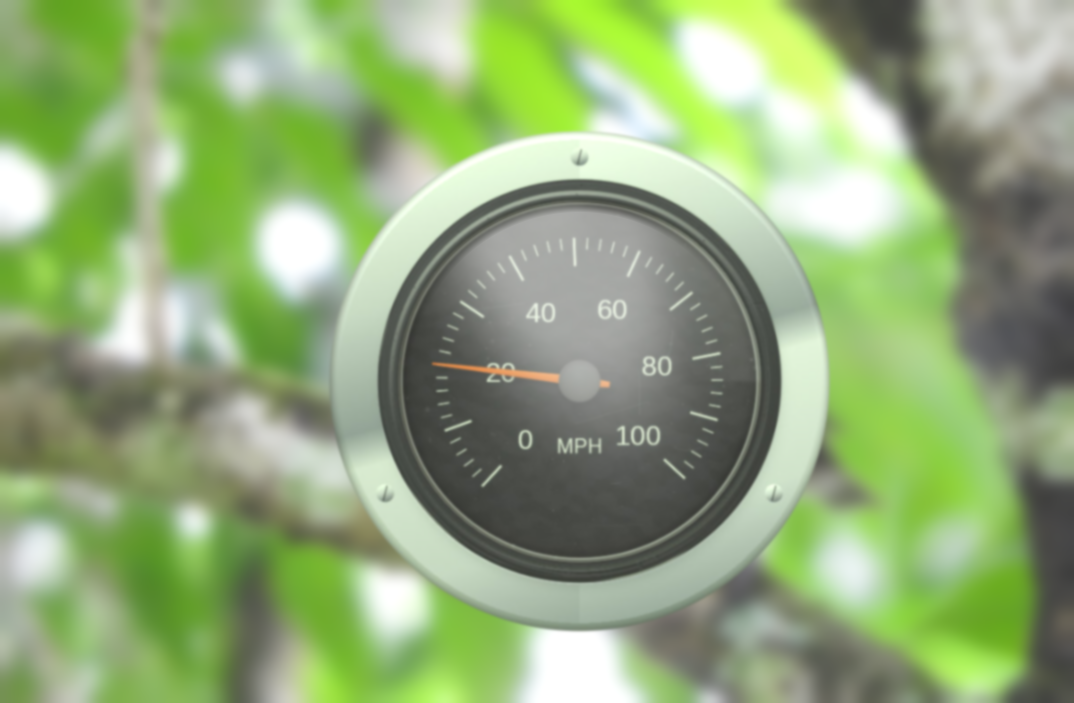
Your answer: 20 (mph)
